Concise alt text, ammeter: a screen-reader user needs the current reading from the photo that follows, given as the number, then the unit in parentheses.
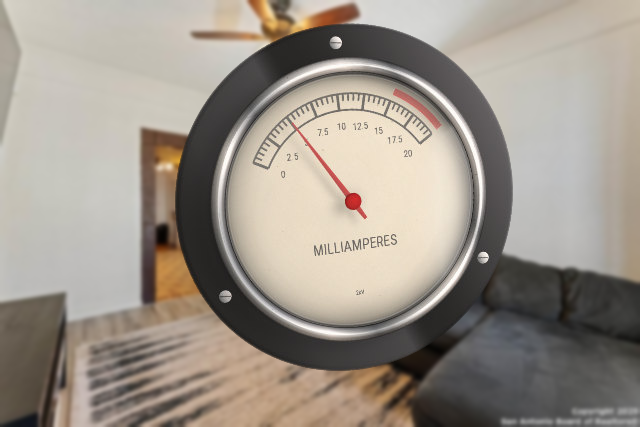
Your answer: 5 (mA)
